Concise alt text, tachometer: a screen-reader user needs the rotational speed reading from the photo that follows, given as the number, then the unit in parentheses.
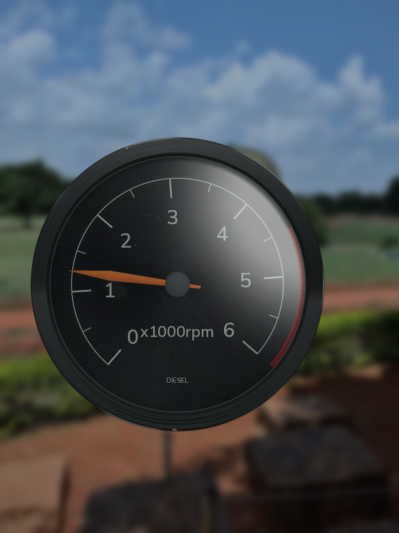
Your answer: 1250 (rpm)
